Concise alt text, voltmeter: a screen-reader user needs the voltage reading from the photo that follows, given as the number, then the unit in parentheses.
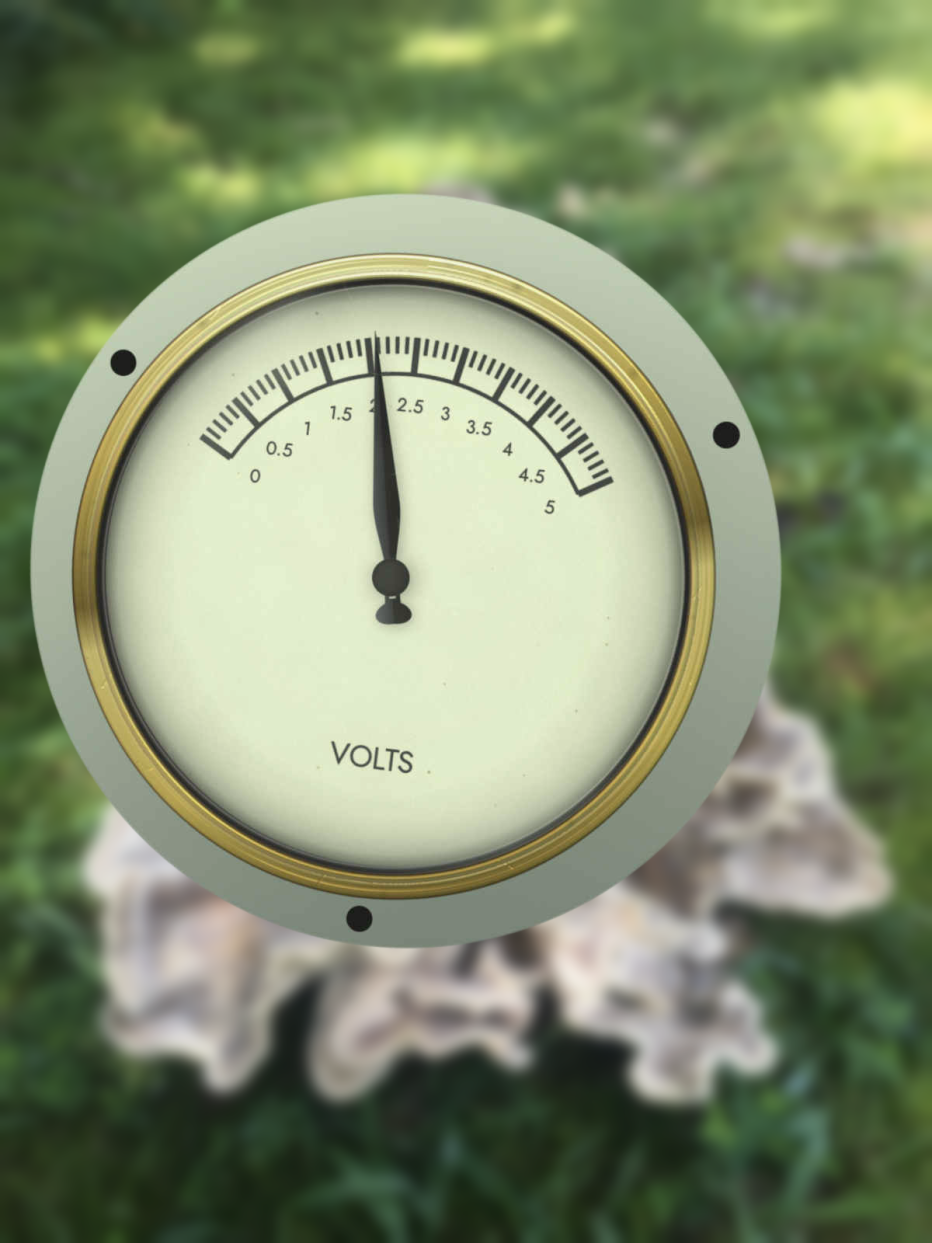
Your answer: 2.1 (V)
